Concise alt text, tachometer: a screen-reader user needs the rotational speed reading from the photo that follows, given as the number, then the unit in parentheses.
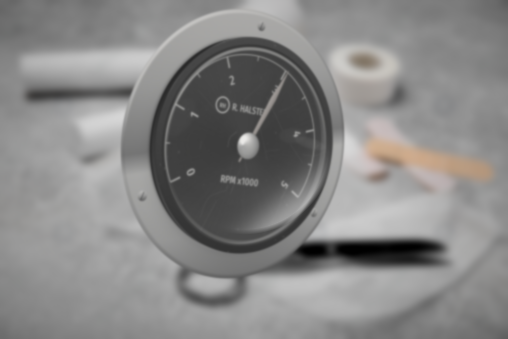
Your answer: 3000 (rpm)
